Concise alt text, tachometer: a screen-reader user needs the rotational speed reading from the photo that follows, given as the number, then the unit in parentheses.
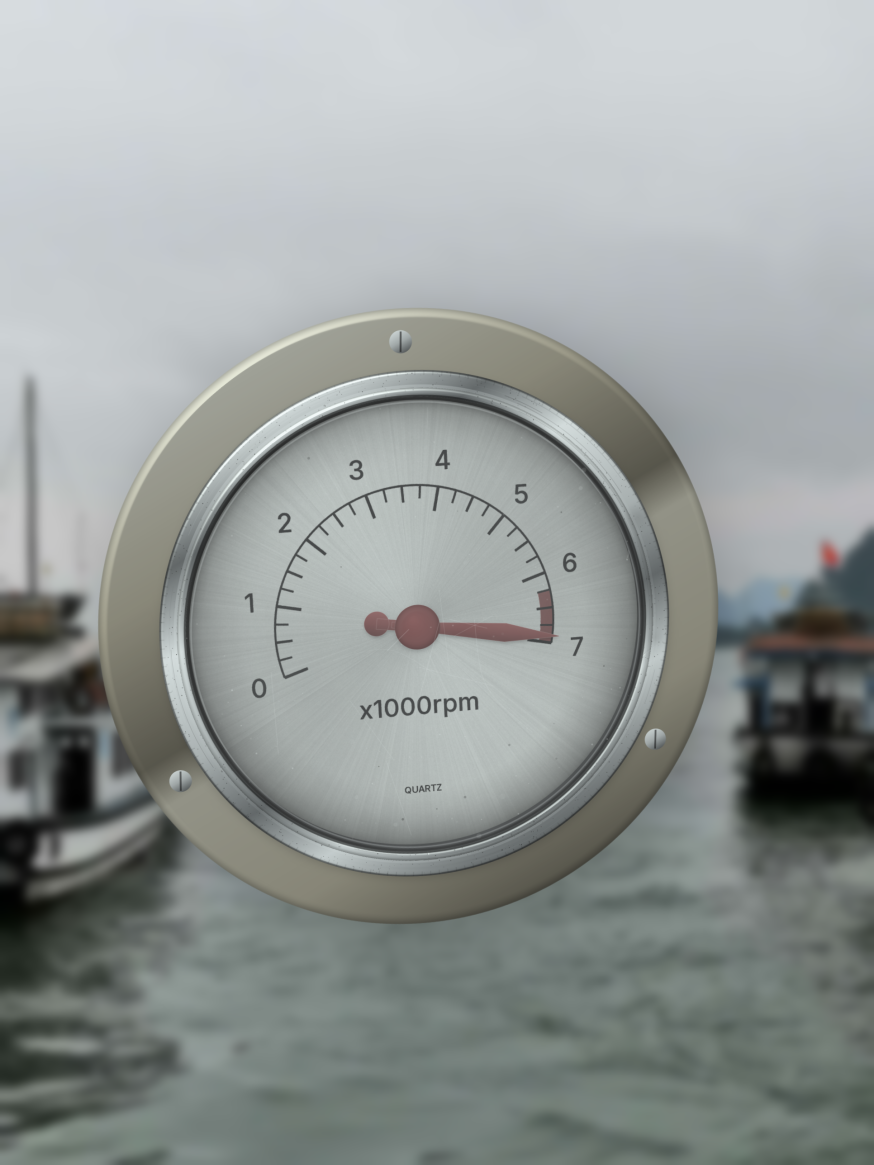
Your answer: 6875 (rpm)
